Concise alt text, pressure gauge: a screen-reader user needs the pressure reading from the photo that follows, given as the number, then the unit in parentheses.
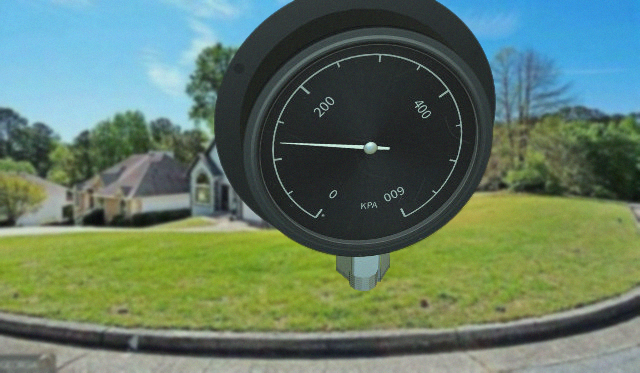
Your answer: 125 (kPa)
